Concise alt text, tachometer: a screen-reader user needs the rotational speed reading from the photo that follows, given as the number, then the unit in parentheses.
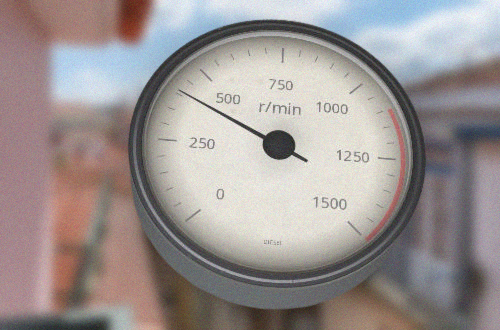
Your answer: 400 (rpm)
